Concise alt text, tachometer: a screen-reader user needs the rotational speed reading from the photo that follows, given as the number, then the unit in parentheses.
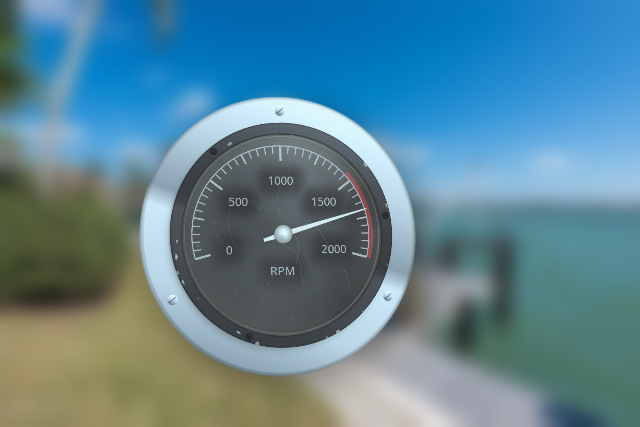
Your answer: 1700 (rpm)
